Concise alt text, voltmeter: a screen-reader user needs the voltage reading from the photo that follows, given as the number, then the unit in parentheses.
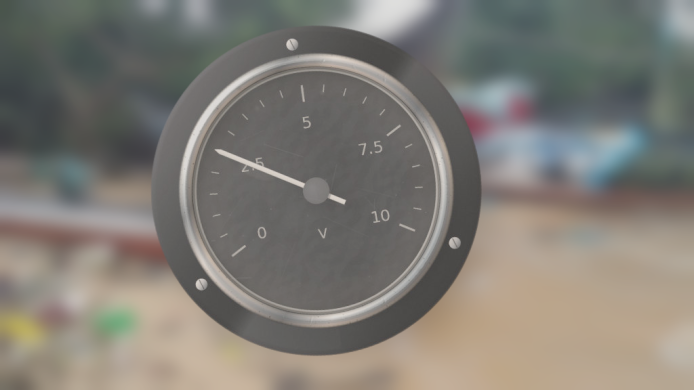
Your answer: 2.5 (V)
